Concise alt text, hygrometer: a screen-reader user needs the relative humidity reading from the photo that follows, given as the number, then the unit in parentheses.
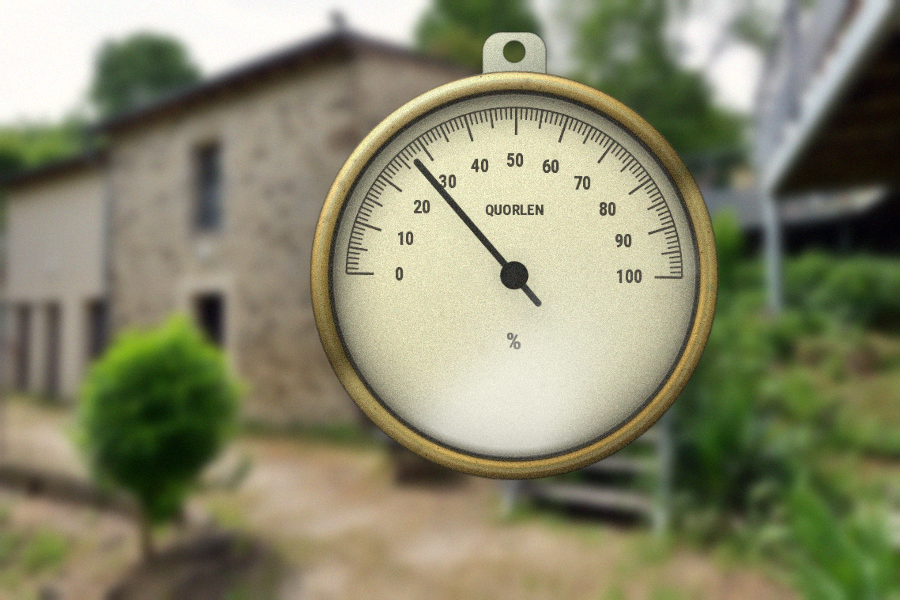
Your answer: 27 (%)
